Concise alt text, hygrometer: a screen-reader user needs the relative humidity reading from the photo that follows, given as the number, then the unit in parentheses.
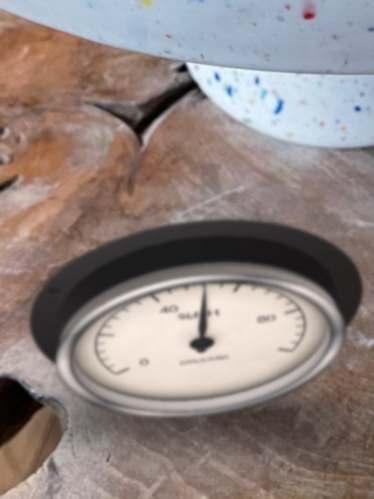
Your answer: 52 (%)
